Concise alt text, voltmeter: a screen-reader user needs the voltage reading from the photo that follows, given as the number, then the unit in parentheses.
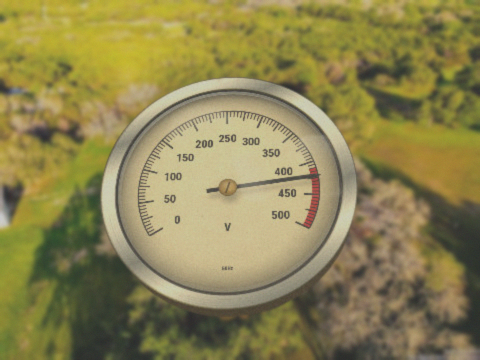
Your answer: 425 (V)
